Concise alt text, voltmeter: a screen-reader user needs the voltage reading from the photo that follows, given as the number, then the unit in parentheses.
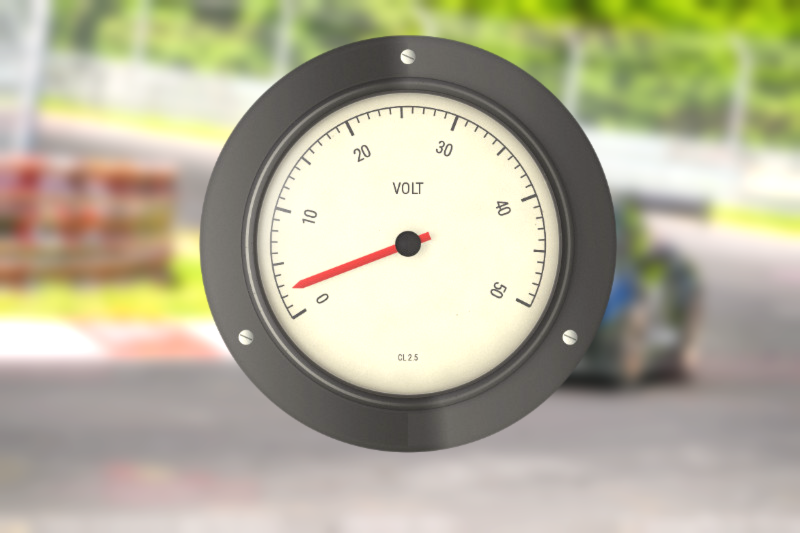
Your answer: 2.5 (V)
